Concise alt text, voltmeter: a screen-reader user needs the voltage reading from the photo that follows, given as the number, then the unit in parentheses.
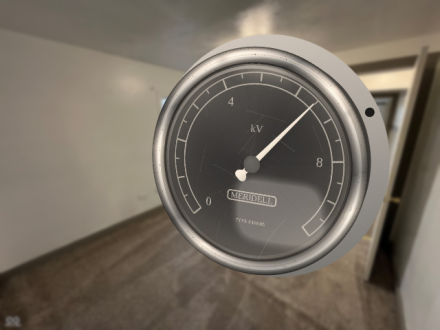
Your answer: 6.5 (kV)
